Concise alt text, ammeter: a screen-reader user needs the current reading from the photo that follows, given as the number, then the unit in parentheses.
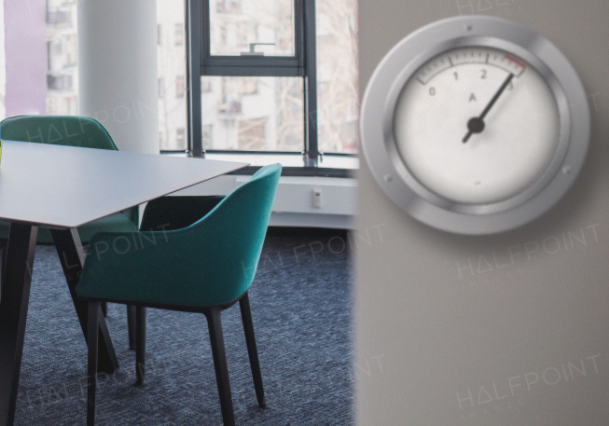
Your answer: 2.8 (A)
